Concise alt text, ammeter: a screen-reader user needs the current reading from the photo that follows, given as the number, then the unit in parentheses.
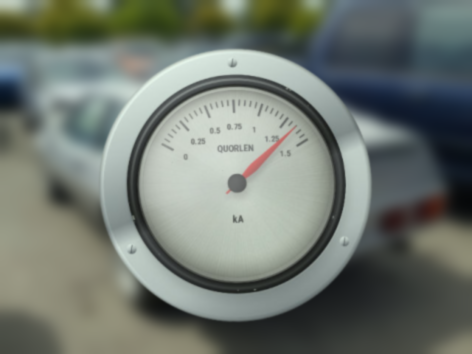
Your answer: 1.35 (kA)
